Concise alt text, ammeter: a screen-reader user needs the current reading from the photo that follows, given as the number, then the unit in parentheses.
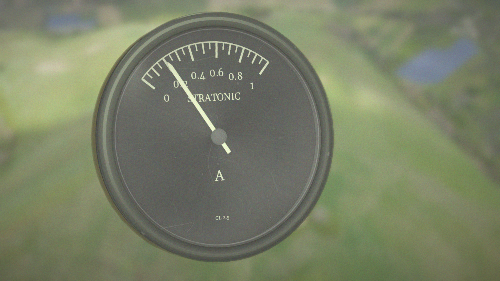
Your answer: 0.2 (A)
